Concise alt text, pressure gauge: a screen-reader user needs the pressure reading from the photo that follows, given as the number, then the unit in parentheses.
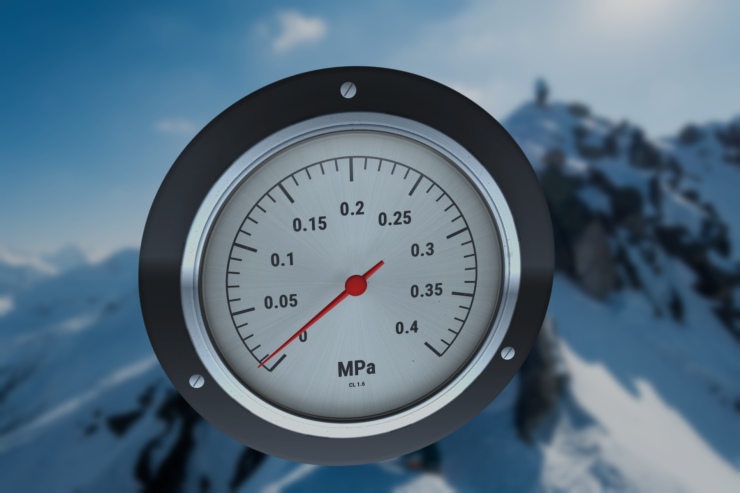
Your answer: 0.01 (MPa)
